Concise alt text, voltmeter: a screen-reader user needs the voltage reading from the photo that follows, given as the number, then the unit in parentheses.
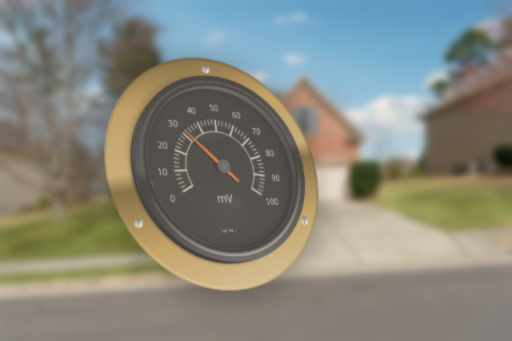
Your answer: 30 (mV)
